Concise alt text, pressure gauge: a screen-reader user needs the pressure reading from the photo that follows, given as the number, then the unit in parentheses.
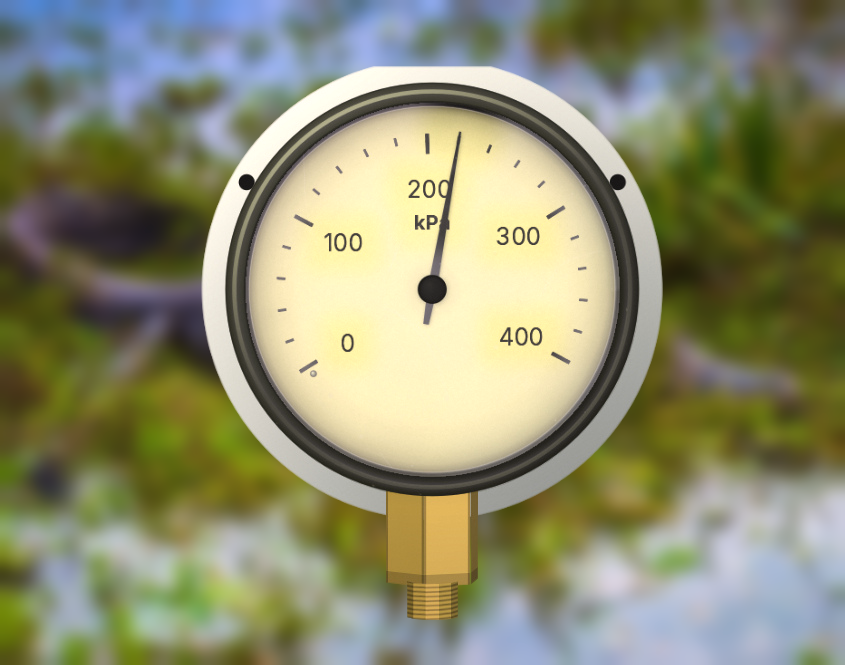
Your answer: 220 (kPa)
